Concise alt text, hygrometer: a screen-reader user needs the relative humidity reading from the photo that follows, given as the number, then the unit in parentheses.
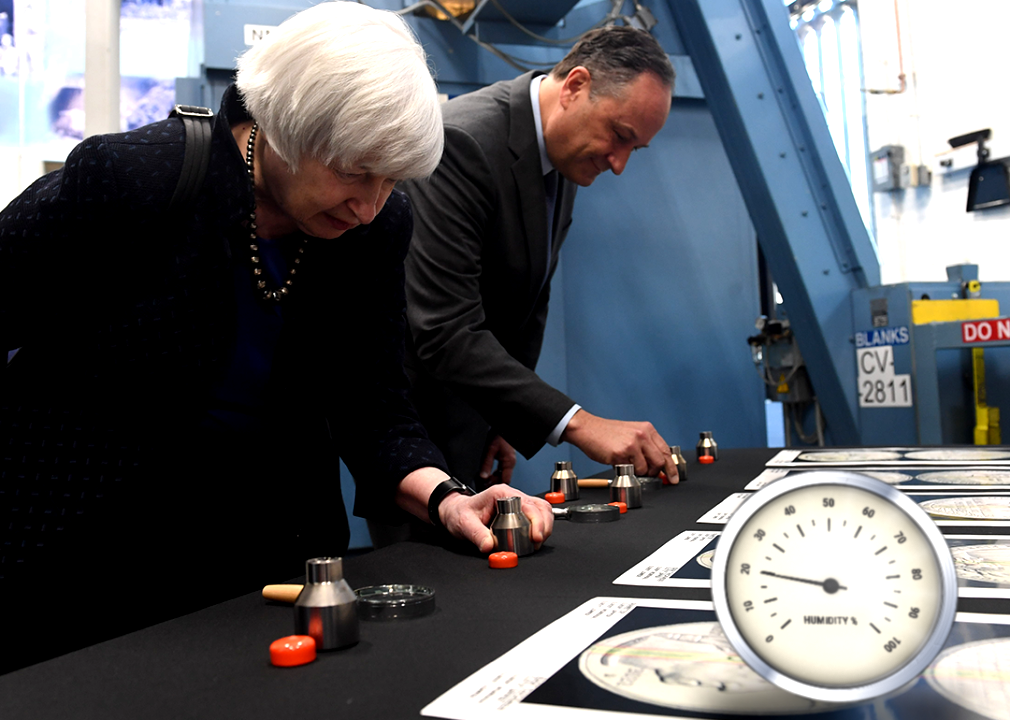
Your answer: 20 (%)
